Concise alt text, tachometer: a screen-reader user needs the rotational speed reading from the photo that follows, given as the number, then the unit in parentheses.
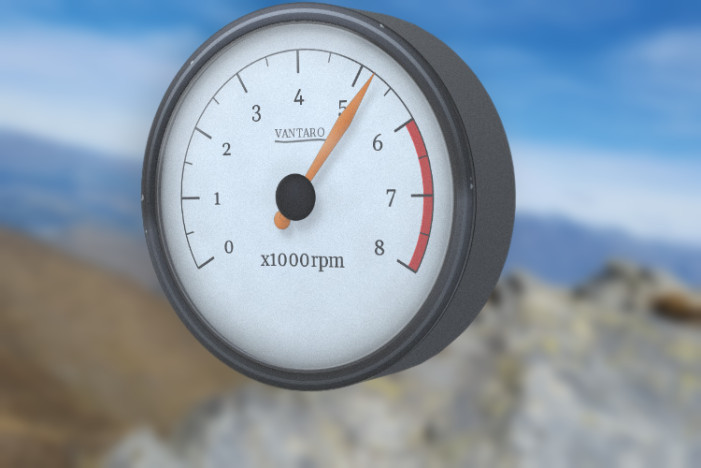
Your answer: 5250 (rpm)
